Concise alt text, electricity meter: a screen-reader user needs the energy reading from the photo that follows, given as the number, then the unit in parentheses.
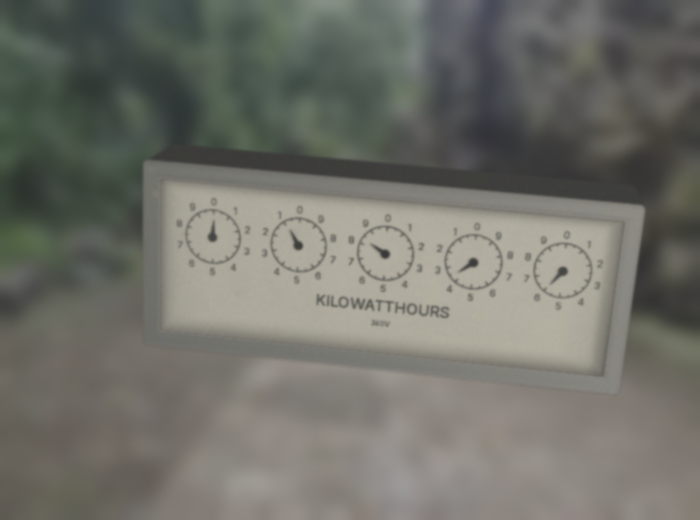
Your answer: 836 (kWh)
